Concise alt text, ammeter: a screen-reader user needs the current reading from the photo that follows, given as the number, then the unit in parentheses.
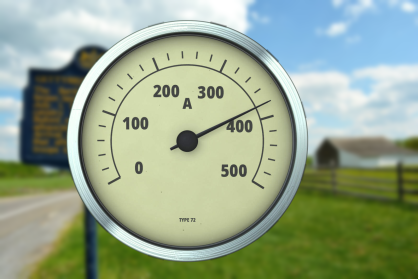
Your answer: 380 (A)
